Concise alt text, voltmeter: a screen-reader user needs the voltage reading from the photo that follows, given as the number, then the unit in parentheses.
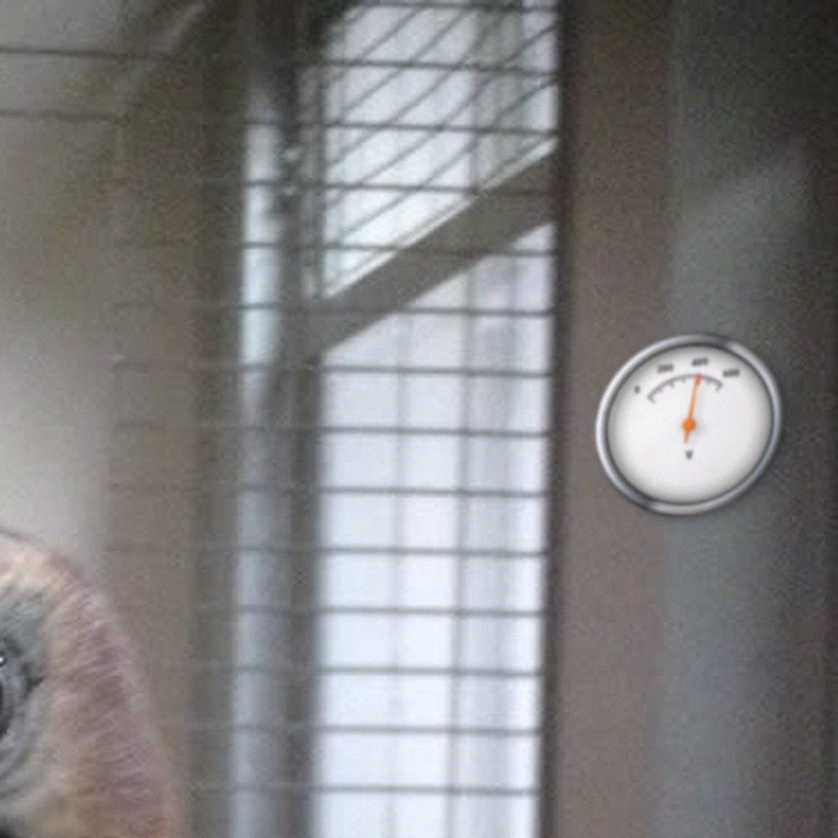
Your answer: 400 (V)
